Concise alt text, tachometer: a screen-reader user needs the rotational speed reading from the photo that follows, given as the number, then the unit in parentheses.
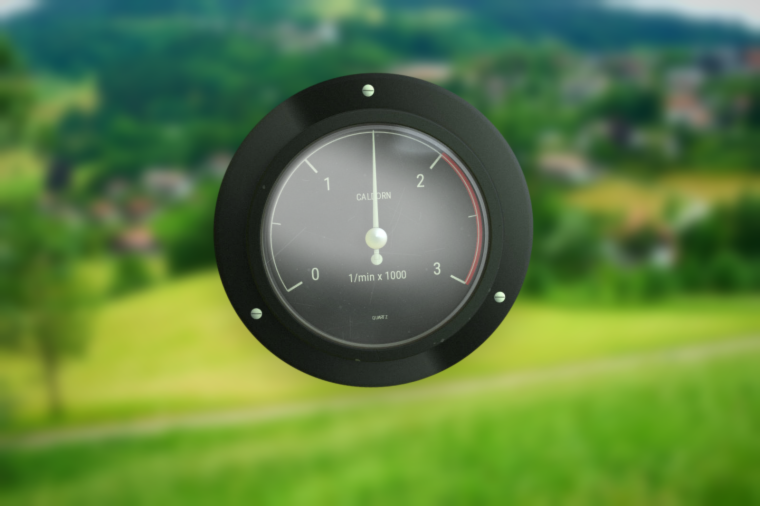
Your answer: 1500 (rpm)
